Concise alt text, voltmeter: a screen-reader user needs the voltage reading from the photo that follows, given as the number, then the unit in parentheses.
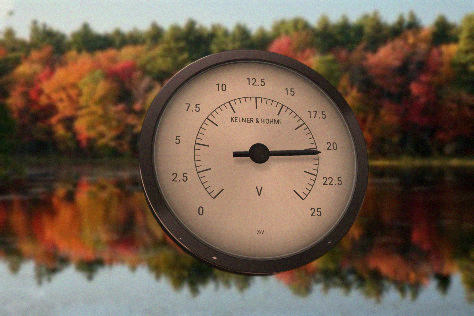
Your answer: 20.5 (V)
